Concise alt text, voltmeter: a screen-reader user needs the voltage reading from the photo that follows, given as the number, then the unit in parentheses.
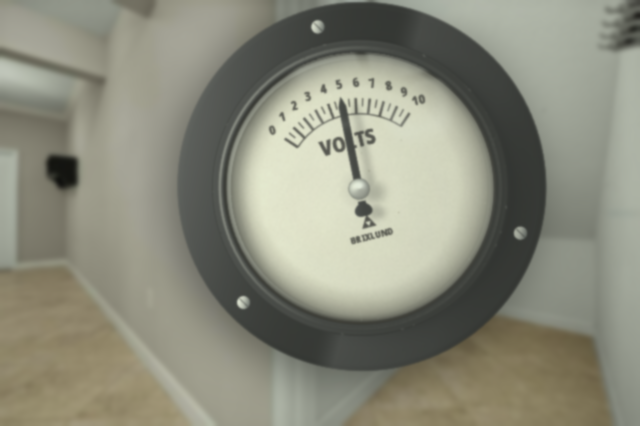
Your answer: 5 (V)
